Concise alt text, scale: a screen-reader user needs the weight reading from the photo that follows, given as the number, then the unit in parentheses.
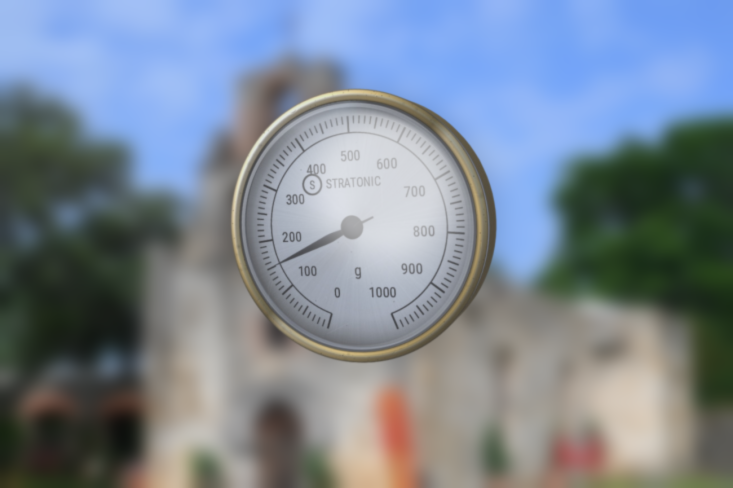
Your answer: 150 (g)
